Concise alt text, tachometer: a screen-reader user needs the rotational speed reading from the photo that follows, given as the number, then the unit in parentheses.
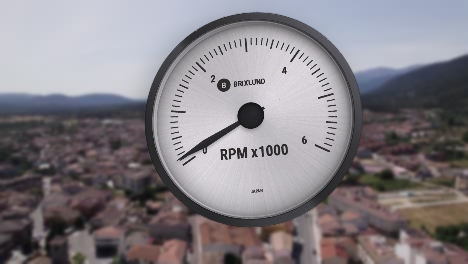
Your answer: 100 (rpm)
